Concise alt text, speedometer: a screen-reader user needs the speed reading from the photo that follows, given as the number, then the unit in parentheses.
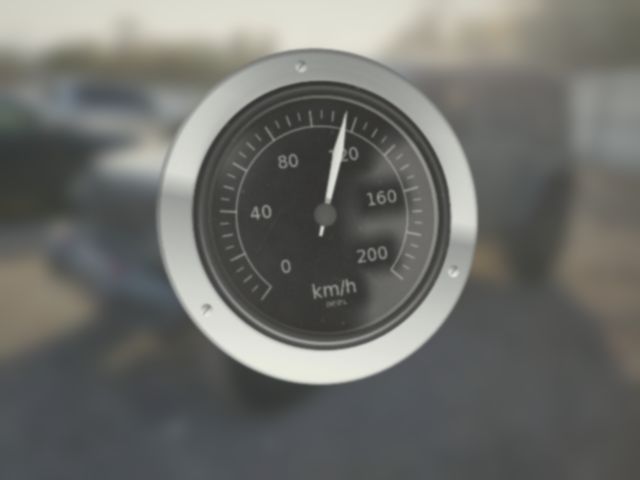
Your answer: 115 (km/h)
